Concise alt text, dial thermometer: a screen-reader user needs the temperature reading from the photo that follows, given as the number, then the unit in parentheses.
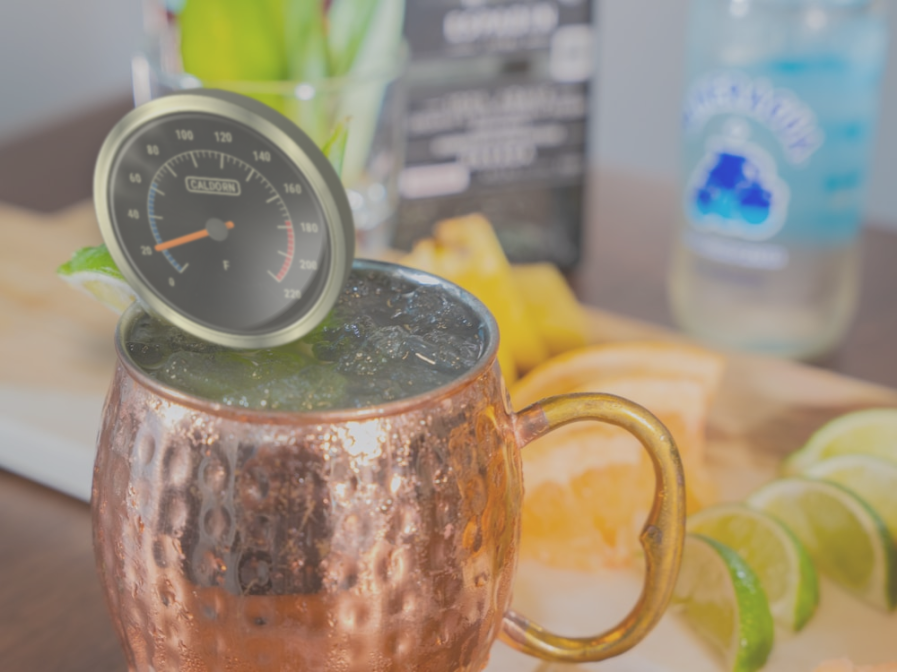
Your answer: 20 (°F)
